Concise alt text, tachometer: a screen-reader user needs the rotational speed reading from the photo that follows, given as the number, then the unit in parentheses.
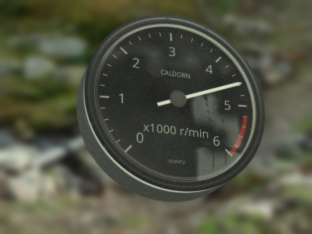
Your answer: 4600 (rpm)
